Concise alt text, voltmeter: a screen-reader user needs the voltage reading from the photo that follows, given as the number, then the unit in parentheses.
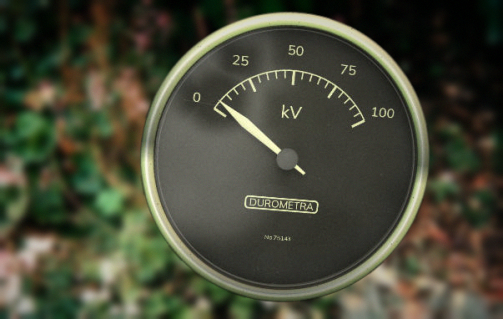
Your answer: 5 (kV)
